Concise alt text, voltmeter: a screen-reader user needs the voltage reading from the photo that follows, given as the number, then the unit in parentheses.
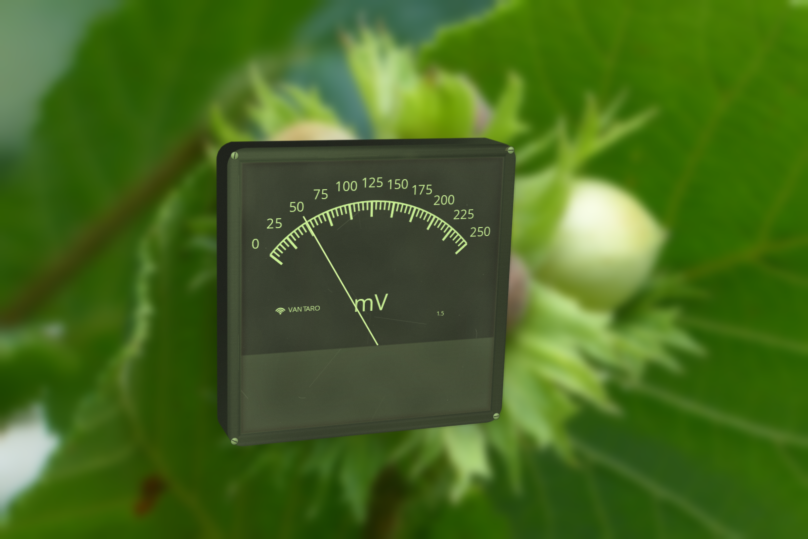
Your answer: 50 (mV)
